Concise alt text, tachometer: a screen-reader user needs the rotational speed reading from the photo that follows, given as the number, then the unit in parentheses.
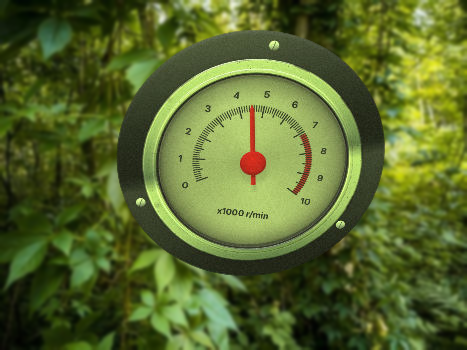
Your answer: 4500 (rpm)
